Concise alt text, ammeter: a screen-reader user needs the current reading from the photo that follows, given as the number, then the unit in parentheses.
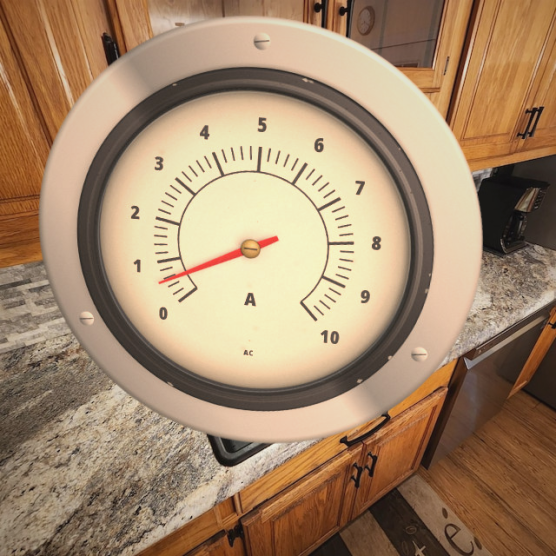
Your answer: 0.6 (A)
